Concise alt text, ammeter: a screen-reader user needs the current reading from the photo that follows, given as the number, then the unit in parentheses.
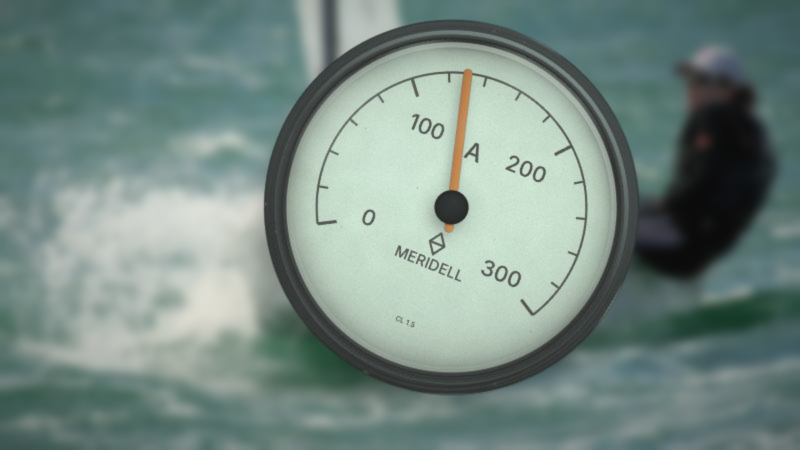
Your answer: 130 (A)
